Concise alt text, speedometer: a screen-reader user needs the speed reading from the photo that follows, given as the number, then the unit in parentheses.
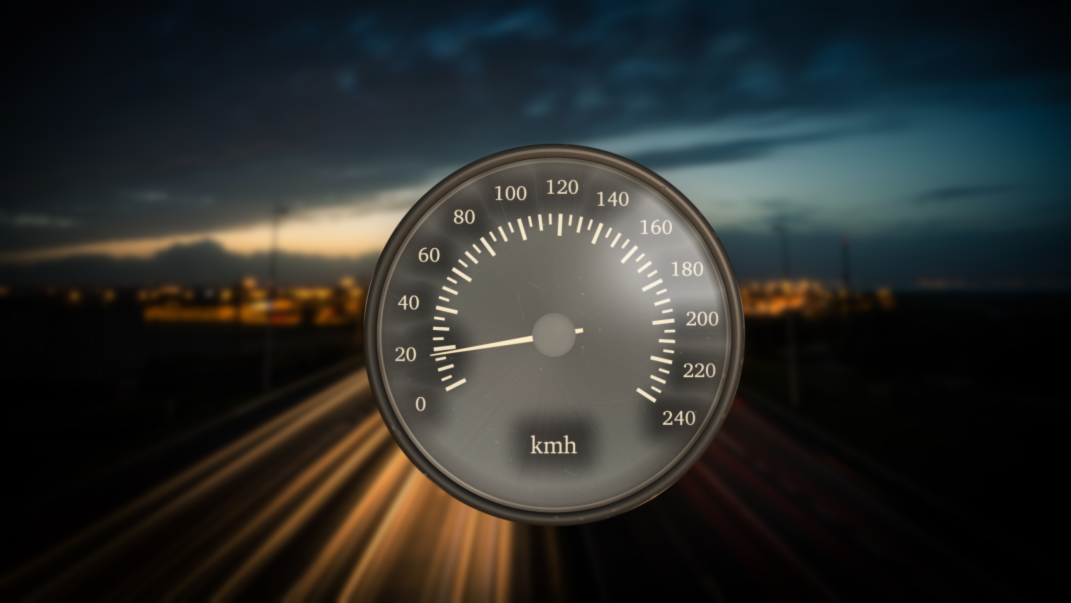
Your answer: 17.5 (km/h)
